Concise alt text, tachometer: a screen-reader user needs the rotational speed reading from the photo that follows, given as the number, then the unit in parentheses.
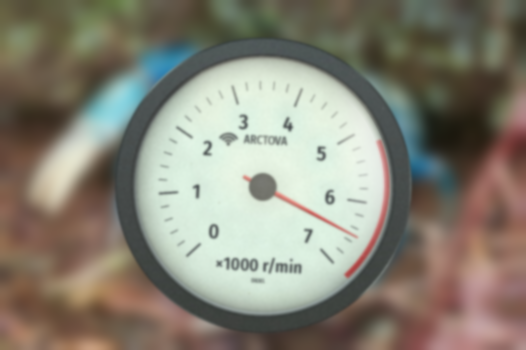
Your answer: 6500 (rpm)
